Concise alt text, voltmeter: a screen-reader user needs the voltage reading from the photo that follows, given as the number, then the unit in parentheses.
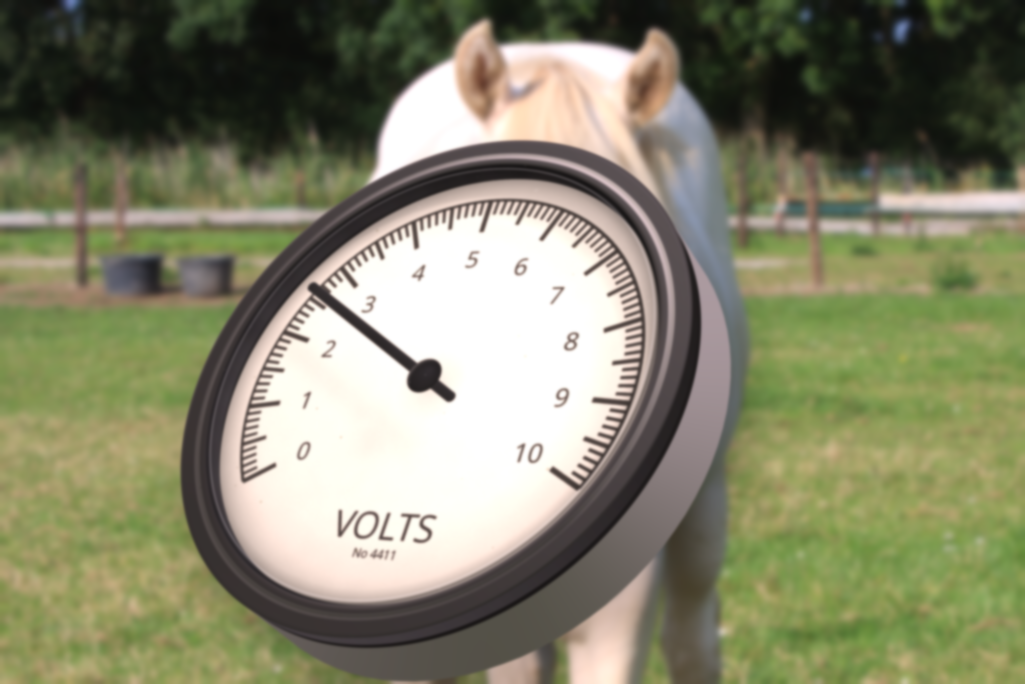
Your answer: 2.6 (V)
